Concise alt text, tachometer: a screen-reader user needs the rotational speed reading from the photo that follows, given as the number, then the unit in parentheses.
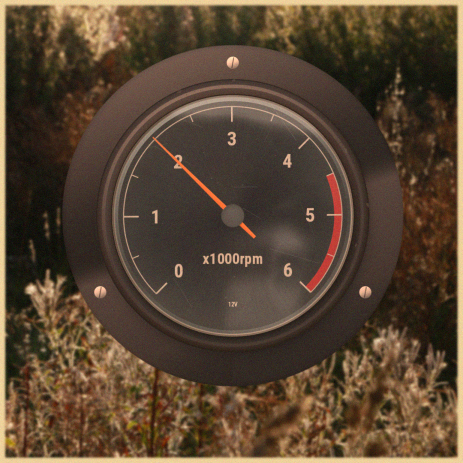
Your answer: 2000 (rpm)
